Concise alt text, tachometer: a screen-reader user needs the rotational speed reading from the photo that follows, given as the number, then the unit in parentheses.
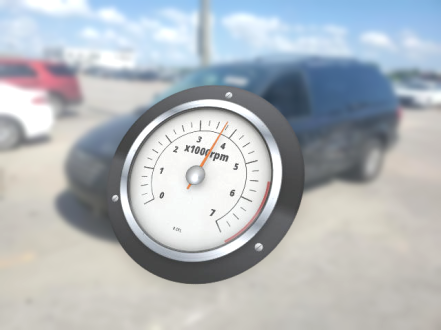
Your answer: 3750 (rpm)
